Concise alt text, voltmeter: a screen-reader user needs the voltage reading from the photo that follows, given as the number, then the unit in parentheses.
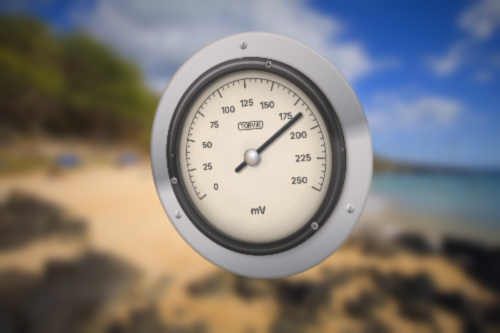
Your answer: 185 (mV)
